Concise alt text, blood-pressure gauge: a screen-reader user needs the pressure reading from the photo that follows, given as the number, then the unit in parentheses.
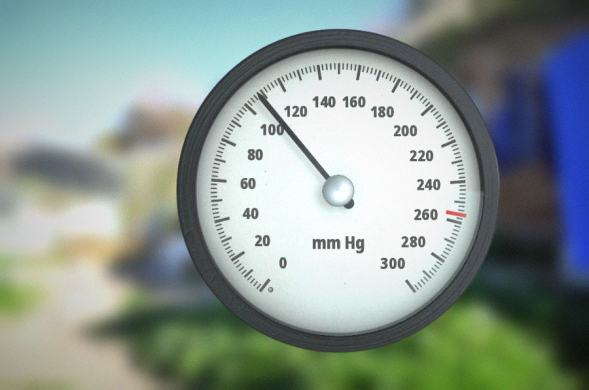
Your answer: 108 (mmHg)
